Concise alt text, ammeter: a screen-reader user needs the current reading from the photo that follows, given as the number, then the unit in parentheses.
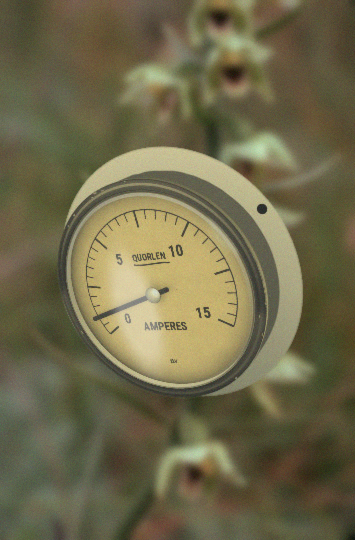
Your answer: 1 (A)
